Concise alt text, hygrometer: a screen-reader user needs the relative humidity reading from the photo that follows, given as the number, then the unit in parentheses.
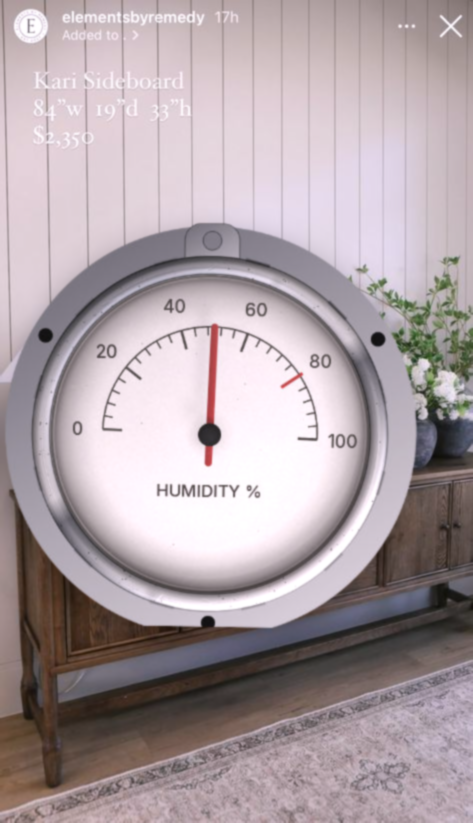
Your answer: 50 (%)
